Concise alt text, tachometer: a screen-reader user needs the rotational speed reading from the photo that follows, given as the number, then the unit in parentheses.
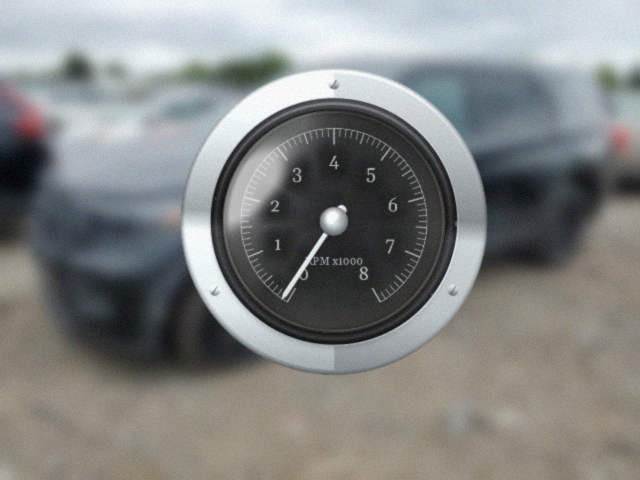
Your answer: 100 (rpm)
